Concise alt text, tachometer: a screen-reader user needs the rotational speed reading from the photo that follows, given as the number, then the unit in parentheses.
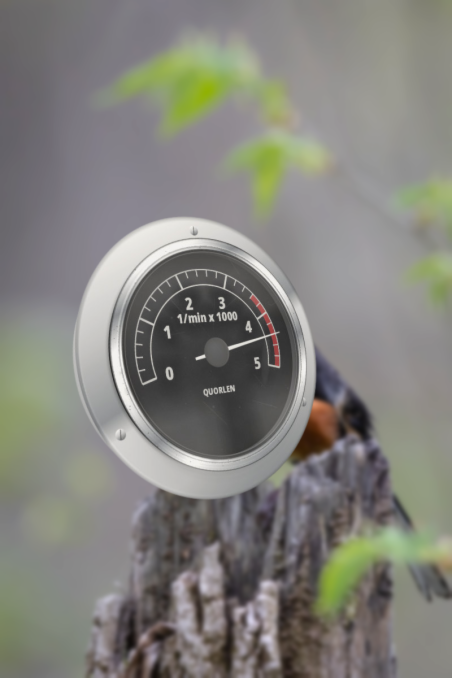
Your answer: 4400 (rpm)
